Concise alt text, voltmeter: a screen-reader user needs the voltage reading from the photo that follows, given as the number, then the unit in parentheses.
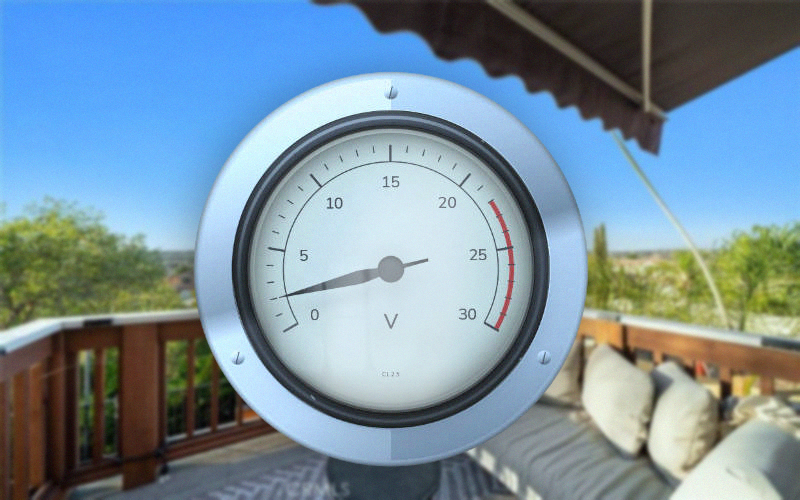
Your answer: 2 (V)
